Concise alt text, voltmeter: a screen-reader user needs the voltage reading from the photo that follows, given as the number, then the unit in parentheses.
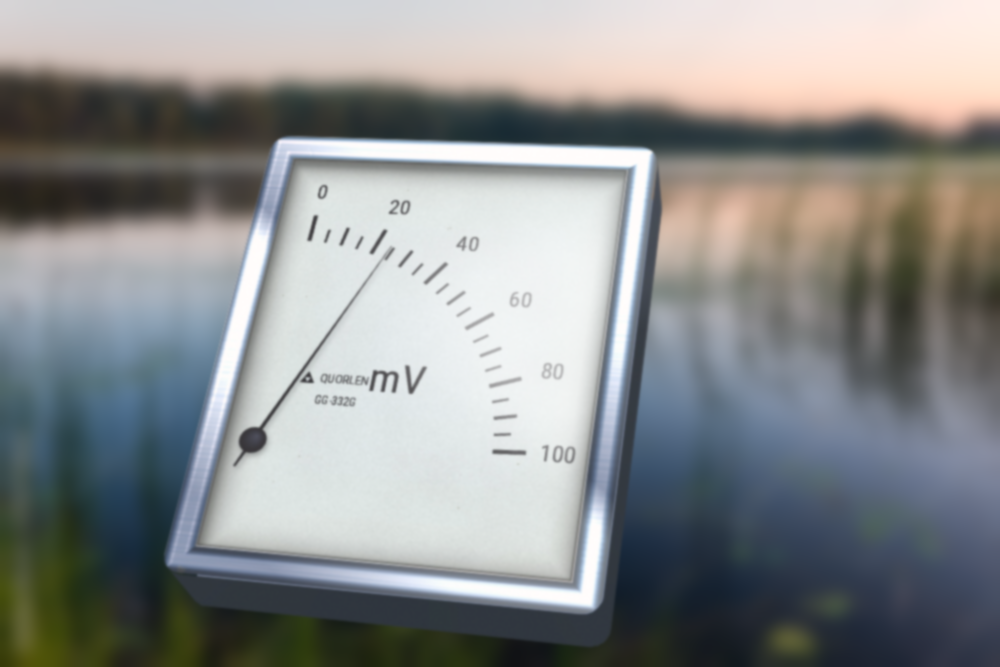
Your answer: 25 (mV)
